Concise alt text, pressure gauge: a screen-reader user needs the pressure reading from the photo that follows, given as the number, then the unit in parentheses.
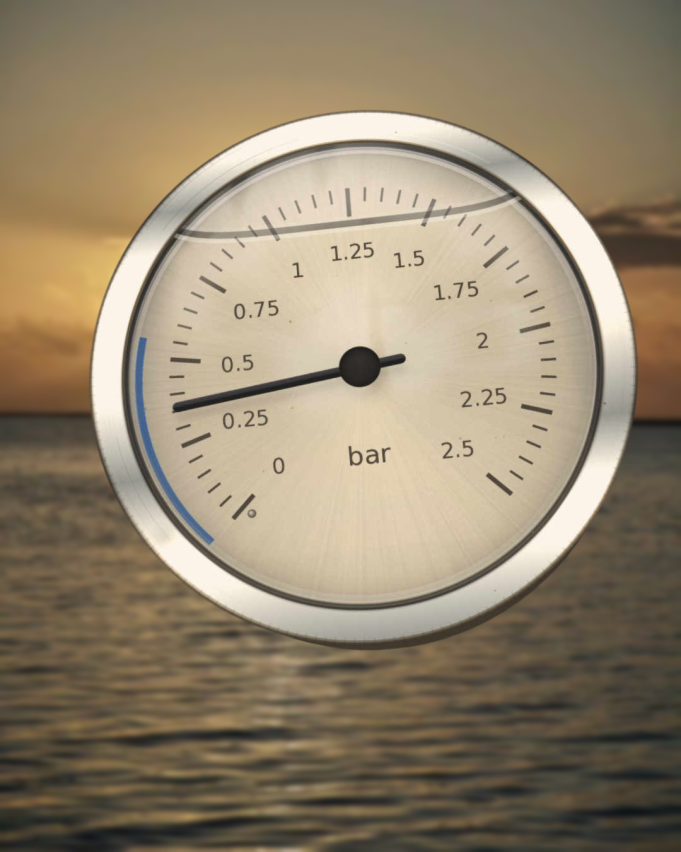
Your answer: 0.35 (bar)
